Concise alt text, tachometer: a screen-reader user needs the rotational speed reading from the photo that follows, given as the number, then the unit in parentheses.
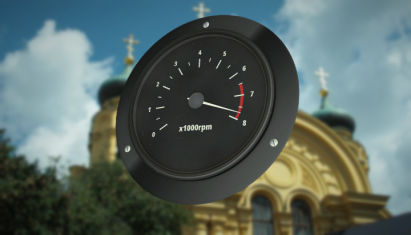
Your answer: 7750 (rpm)
